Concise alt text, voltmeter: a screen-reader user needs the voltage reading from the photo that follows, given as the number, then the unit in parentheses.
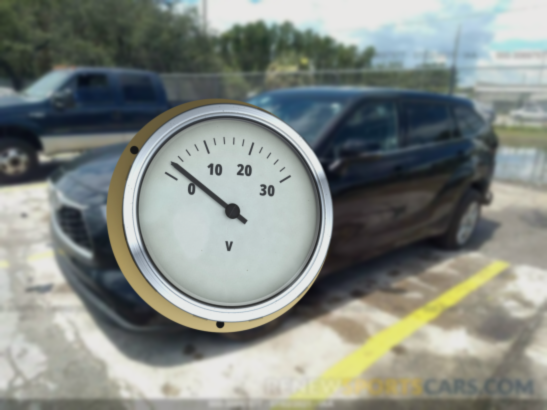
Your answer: 2 (V)
